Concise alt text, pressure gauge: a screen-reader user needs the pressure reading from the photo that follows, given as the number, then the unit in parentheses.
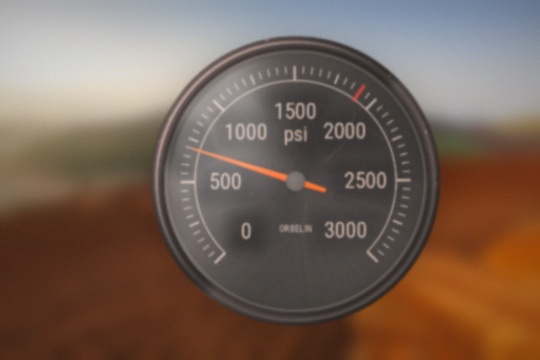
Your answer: 700 (psi)
